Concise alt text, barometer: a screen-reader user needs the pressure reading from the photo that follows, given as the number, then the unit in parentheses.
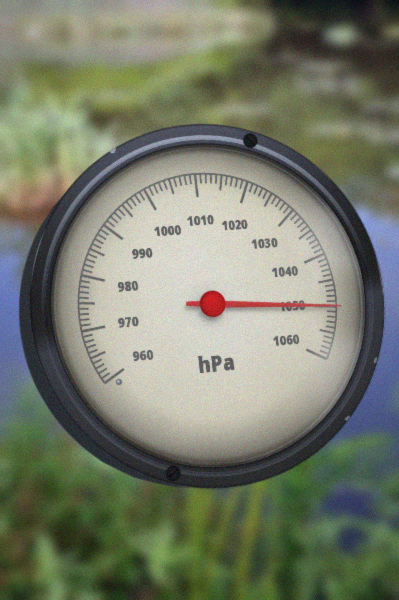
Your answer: 1050 (hPa)
